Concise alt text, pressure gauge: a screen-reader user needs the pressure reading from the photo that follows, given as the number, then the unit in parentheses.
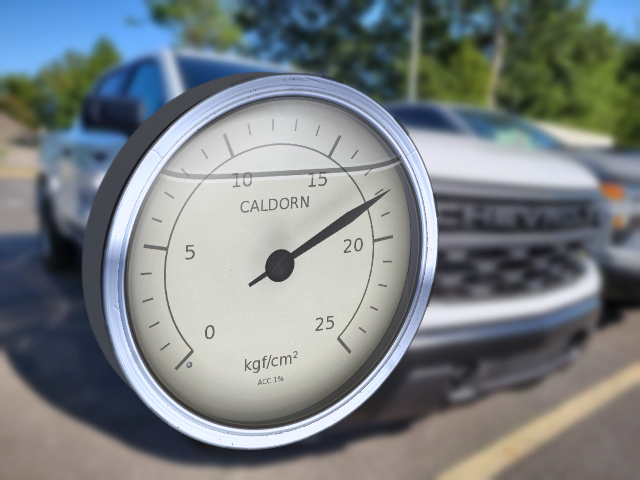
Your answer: 18 (kg/cm²)
